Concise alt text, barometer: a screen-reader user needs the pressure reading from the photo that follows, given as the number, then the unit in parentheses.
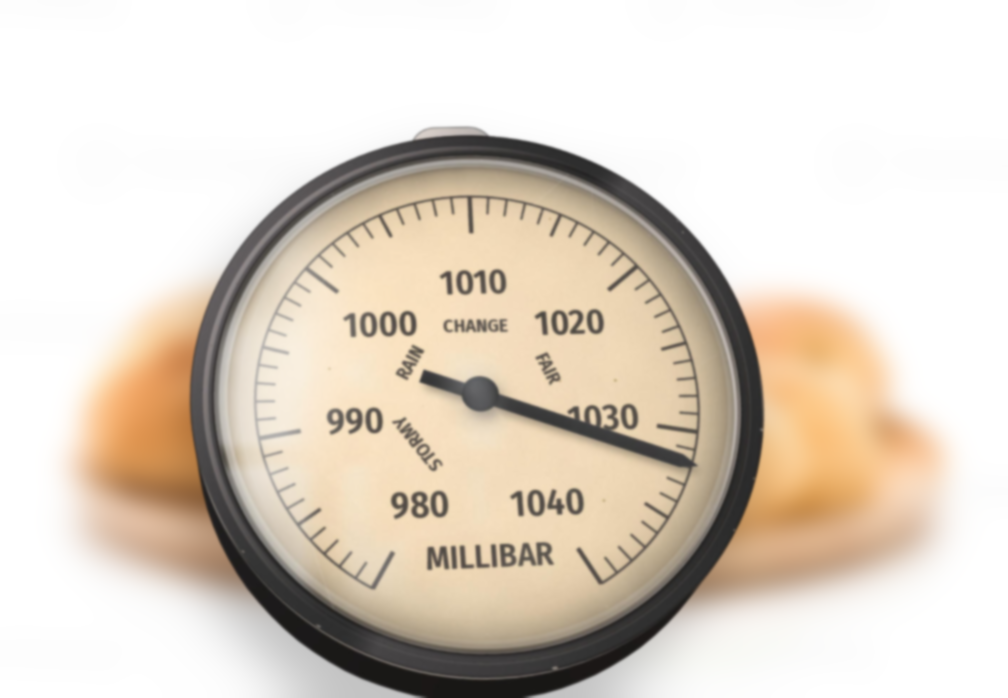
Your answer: 1032 (mbar)
